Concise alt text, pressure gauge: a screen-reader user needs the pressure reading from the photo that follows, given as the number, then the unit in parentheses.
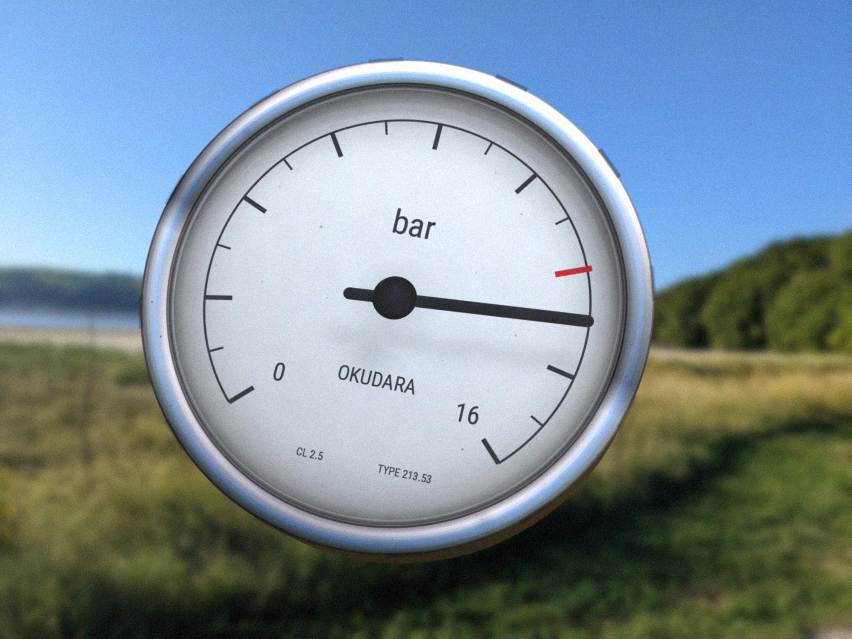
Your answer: 13 (bar)
